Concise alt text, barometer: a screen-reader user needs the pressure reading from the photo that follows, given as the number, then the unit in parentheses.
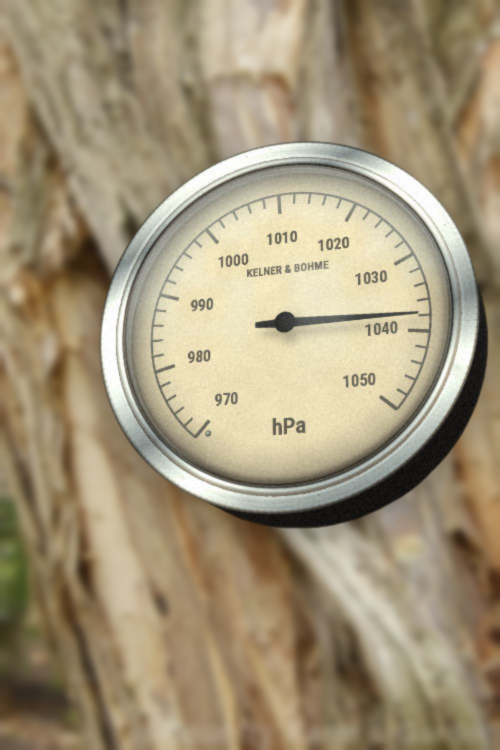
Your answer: 1038 (hPa)
